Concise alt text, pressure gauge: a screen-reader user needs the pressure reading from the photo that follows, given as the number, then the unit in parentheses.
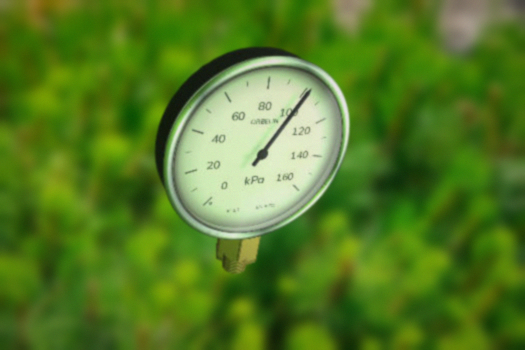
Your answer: 100 (kPa)
